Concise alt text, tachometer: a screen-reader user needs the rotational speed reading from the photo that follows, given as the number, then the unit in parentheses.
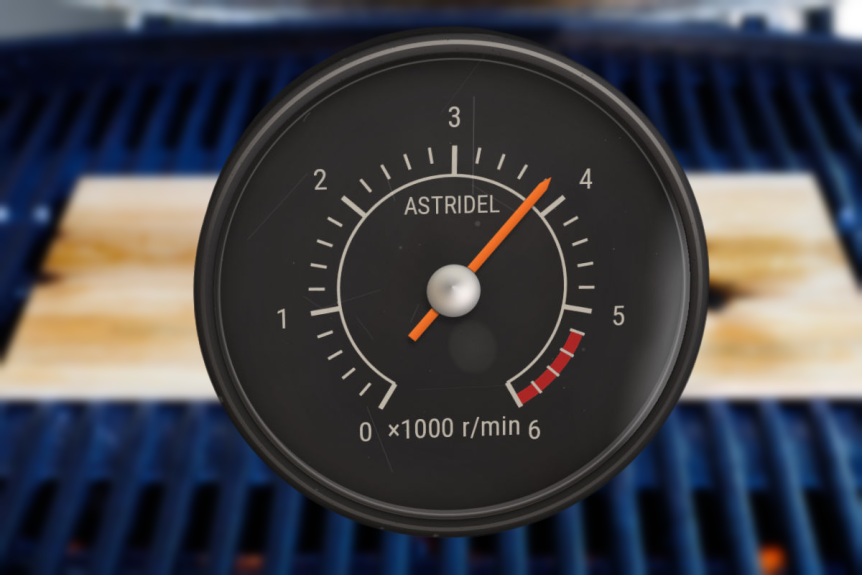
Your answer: 3800 (rpm)
